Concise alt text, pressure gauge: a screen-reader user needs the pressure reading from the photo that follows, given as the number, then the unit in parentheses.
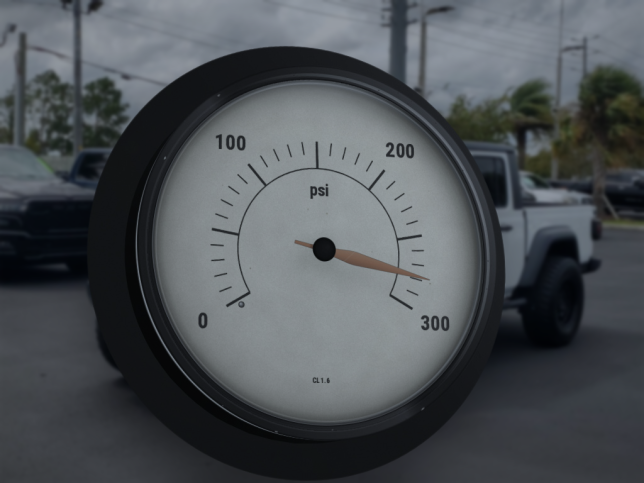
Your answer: 280 (psi)
